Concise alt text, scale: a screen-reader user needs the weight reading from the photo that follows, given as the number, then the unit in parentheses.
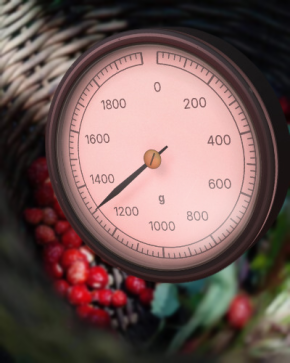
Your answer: 1300 (g)
